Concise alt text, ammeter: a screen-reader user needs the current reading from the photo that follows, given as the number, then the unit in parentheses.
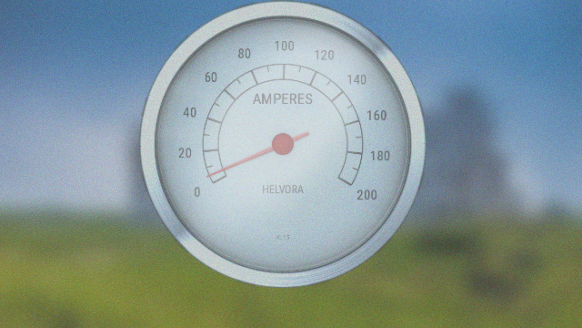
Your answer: 5 (A)
